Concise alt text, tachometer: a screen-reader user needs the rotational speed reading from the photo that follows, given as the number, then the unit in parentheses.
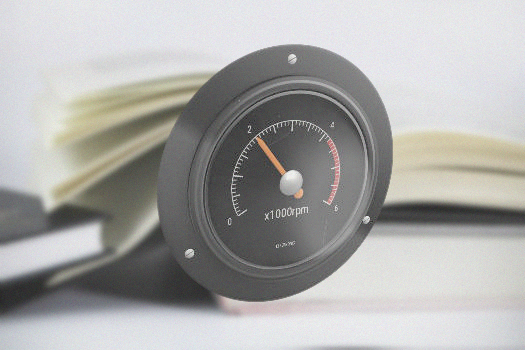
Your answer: 2000 (rpm)
